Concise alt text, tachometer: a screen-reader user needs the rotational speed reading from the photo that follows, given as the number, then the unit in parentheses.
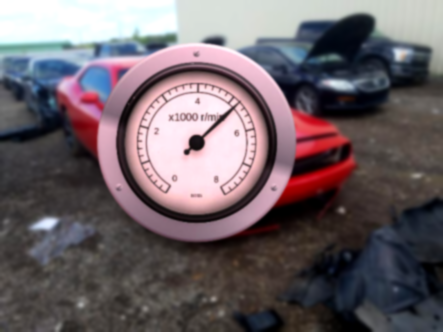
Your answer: 5200 (rpm)
